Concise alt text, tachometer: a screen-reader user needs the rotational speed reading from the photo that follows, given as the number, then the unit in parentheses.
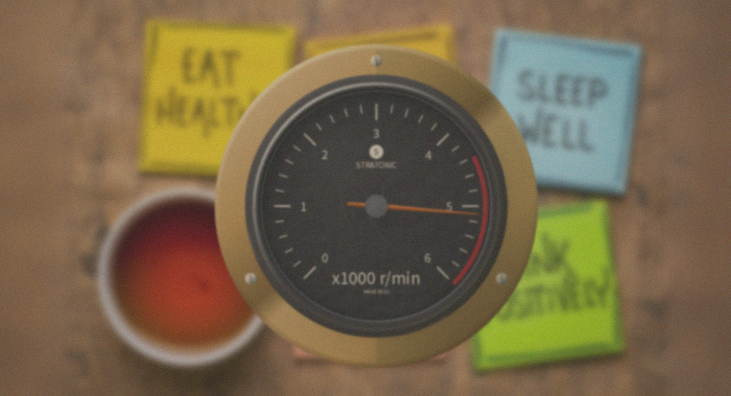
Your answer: 5100 (rpm)
